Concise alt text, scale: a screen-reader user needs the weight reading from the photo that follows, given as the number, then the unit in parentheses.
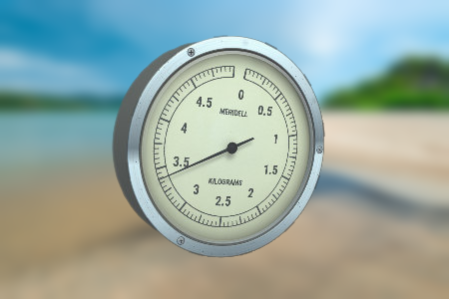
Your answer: 3.4 (kg)
